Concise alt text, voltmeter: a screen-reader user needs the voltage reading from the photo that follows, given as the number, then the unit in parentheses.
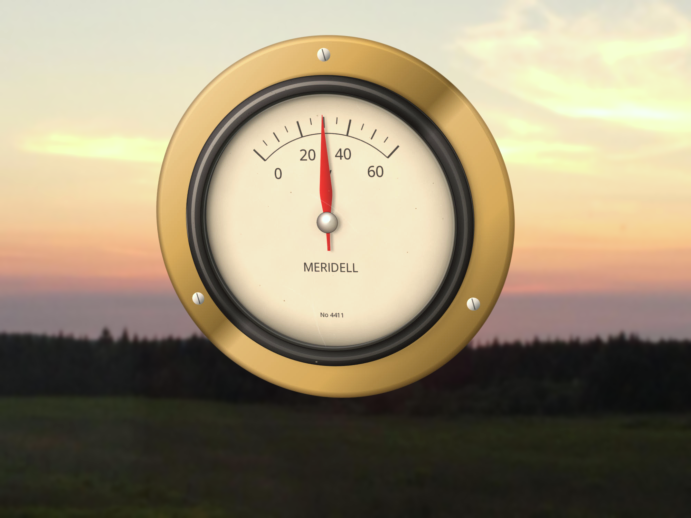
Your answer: 30 (V)
